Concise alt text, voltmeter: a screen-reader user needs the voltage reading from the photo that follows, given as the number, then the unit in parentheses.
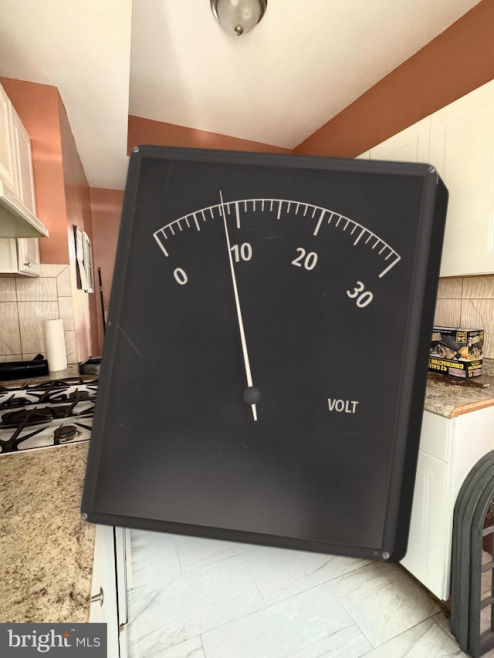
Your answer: 8.5 (V)
